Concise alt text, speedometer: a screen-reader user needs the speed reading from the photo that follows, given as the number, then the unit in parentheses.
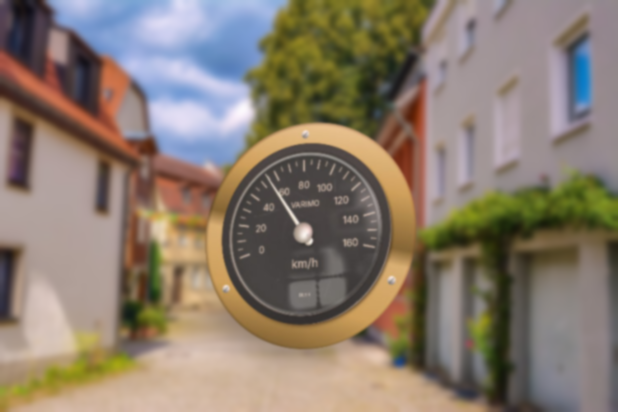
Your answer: 55 (km/h)
